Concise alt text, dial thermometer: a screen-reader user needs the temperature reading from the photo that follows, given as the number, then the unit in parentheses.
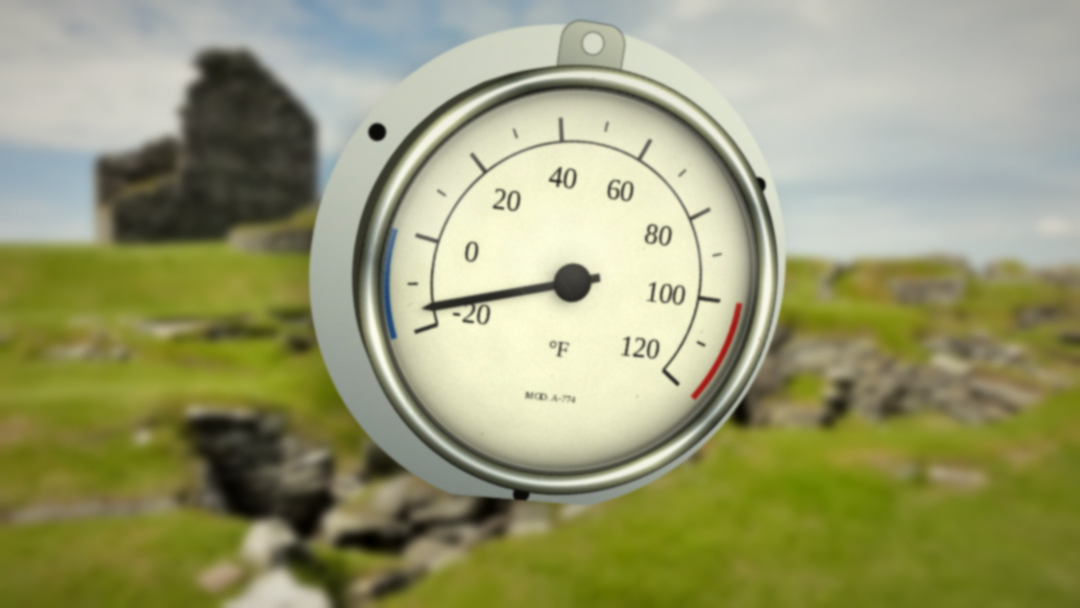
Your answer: -15 (°F)
